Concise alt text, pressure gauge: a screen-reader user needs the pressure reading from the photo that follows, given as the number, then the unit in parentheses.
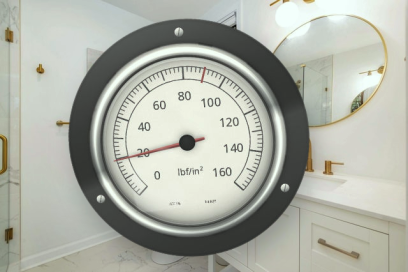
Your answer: 20 (psi)
